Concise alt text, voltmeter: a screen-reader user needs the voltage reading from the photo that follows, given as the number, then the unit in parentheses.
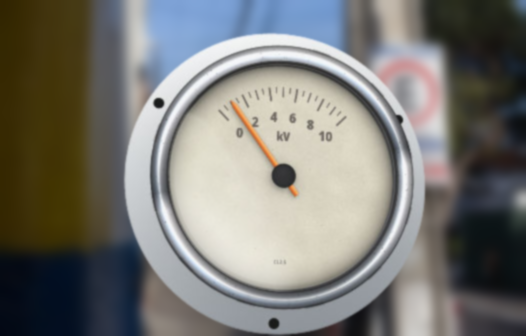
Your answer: 1 (kV)
